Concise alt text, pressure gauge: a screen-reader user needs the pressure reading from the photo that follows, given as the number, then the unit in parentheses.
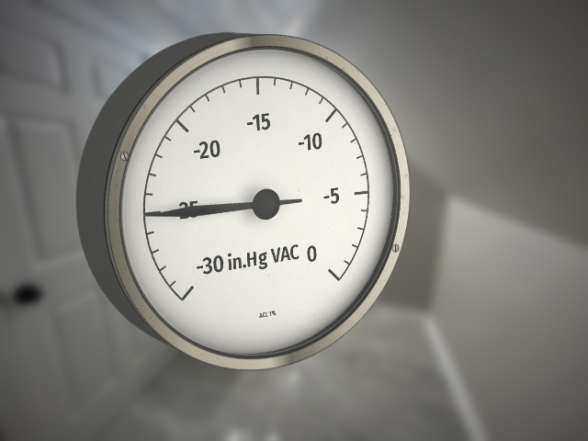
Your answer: -25 (inHg)
